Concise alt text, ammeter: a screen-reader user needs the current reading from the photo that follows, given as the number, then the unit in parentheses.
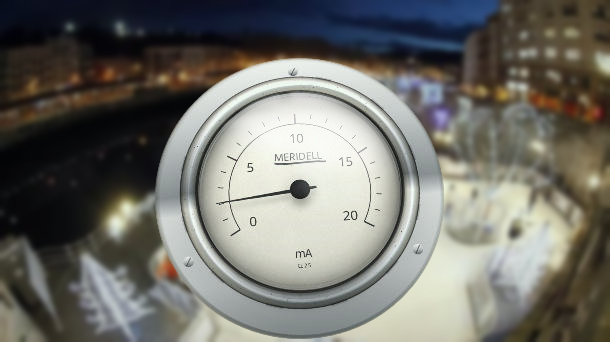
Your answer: 2 (mA)
